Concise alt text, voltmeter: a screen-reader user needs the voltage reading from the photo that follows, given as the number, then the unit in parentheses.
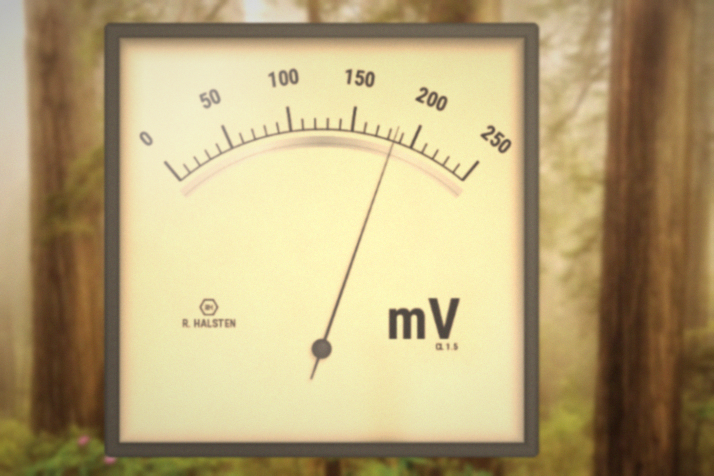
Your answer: 185 (mV)
